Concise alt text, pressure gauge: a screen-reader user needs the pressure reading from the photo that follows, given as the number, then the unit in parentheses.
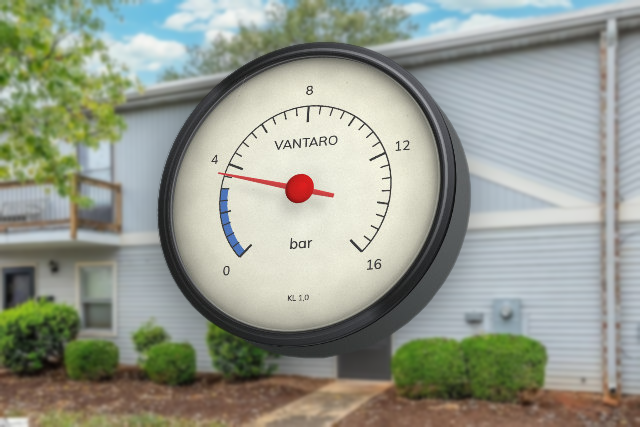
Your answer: 3.5 (bar)
